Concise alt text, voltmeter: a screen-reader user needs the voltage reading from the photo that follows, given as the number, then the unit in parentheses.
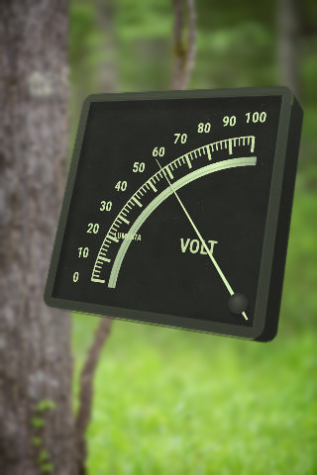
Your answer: 58 (V)
